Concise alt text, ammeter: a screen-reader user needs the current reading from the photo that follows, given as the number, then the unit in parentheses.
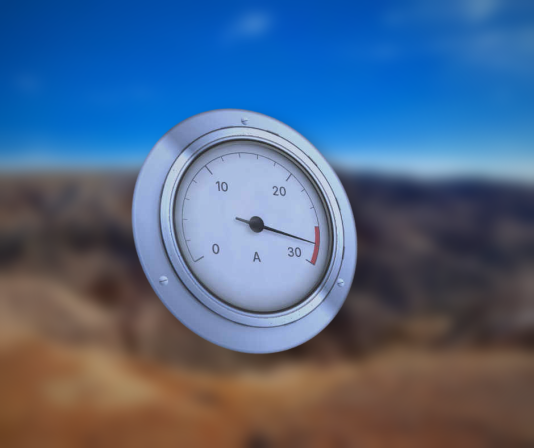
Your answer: 28 (A)
